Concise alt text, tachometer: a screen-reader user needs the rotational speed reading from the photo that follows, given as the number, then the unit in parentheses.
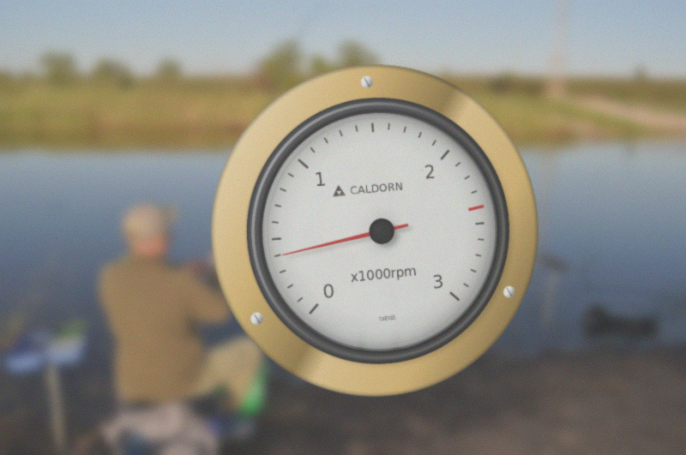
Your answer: 400 (rpm)
